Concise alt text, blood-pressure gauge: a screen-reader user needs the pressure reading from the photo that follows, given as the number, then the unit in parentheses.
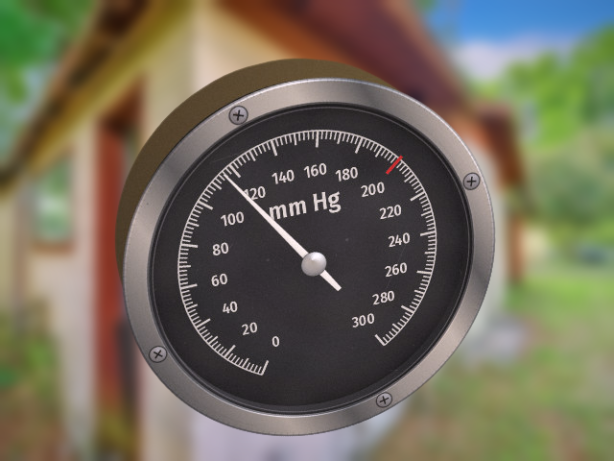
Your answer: 116 (mmHg)
